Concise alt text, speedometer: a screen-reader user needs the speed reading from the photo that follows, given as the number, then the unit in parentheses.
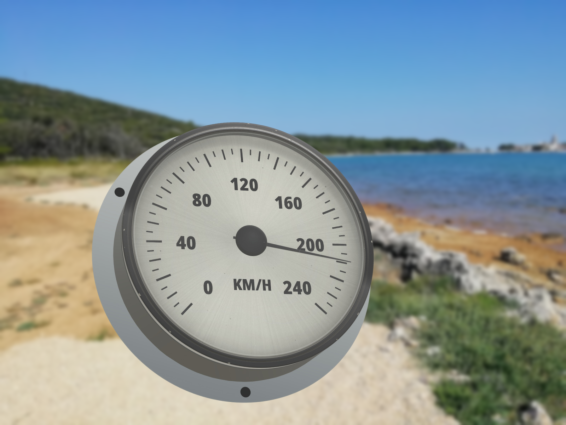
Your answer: 210 (km/h)
